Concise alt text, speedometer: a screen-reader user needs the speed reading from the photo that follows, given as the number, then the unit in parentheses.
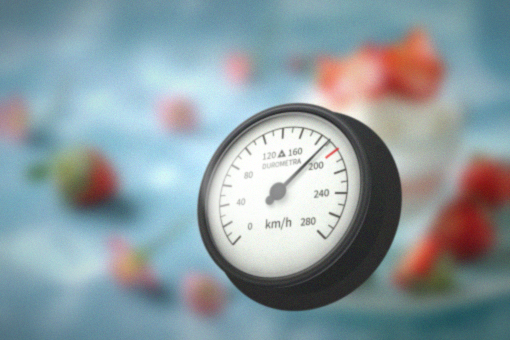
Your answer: 190 (km/h)
